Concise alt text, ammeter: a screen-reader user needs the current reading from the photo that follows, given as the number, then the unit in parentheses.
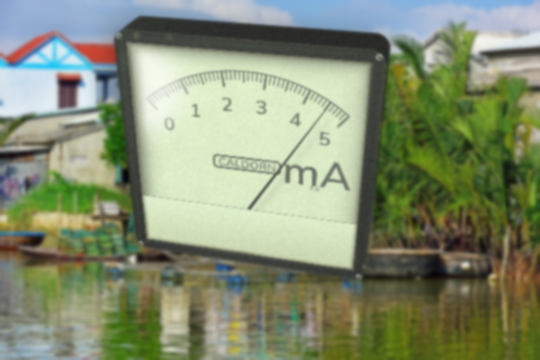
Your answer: 4.5 (mA)
